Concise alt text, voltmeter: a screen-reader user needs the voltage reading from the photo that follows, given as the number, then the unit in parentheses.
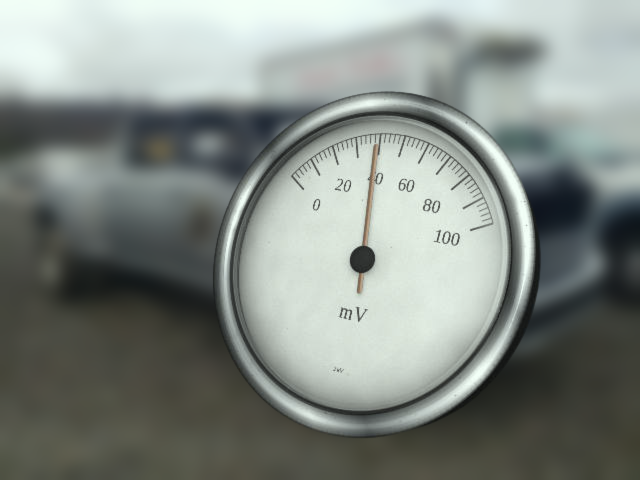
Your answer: 40 (mV)
